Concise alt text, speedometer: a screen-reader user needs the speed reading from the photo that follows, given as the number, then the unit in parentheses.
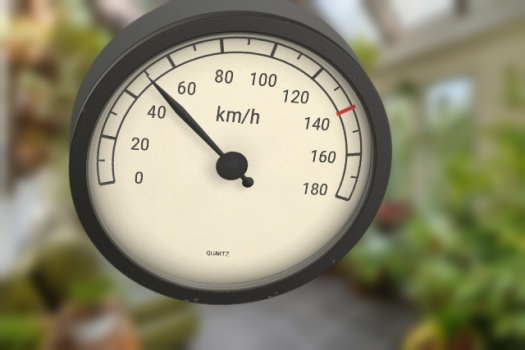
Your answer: 50 (km/h)
